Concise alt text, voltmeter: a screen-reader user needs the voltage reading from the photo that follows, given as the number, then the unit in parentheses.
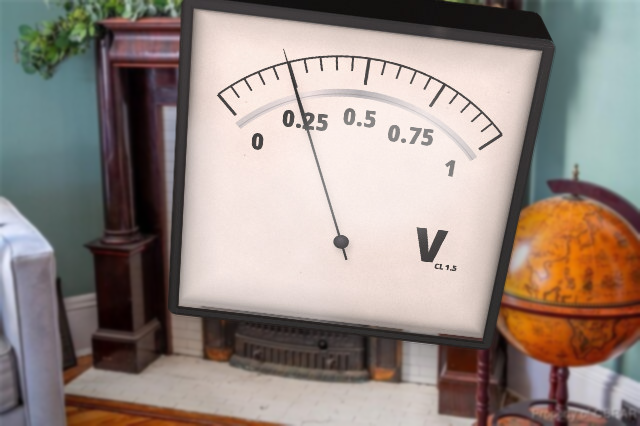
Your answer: 0.25 (V)
